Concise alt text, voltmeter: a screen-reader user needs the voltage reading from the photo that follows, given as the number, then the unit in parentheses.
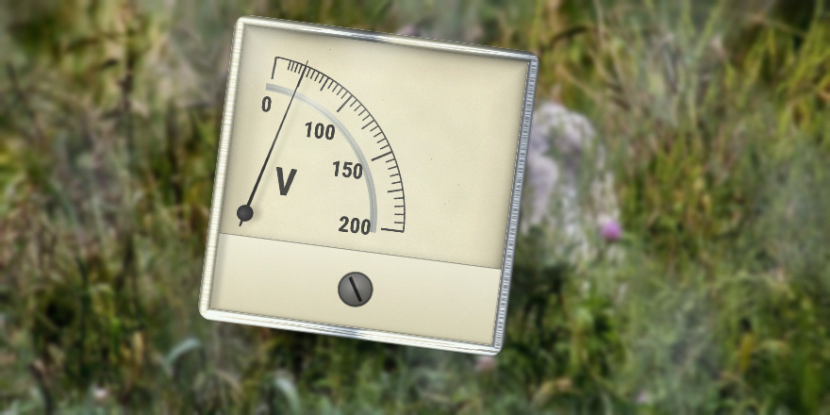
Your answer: 50 (V)
